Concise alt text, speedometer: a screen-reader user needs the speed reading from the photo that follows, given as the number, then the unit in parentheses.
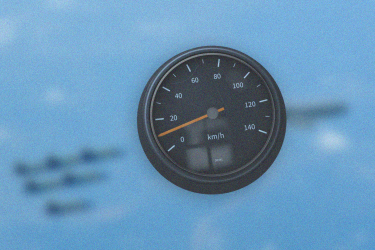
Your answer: 10 (km/h)
